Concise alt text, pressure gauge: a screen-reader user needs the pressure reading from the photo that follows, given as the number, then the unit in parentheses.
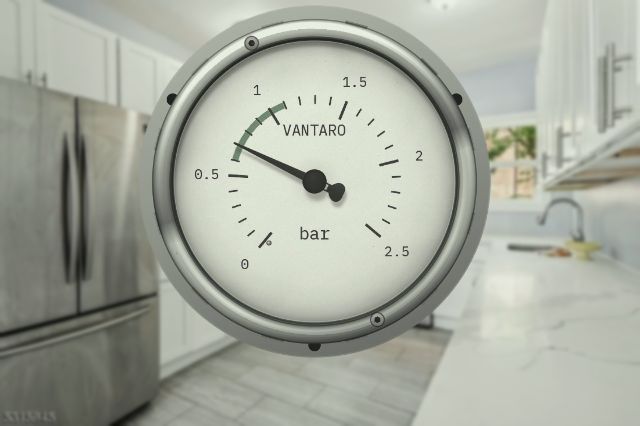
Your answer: 0.7 (bar)
